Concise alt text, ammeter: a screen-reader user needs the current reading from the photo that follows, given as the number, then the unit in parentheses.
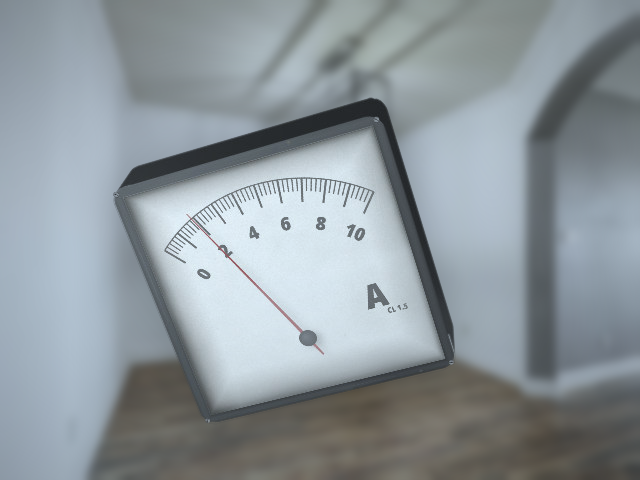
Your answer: 2 (A)
